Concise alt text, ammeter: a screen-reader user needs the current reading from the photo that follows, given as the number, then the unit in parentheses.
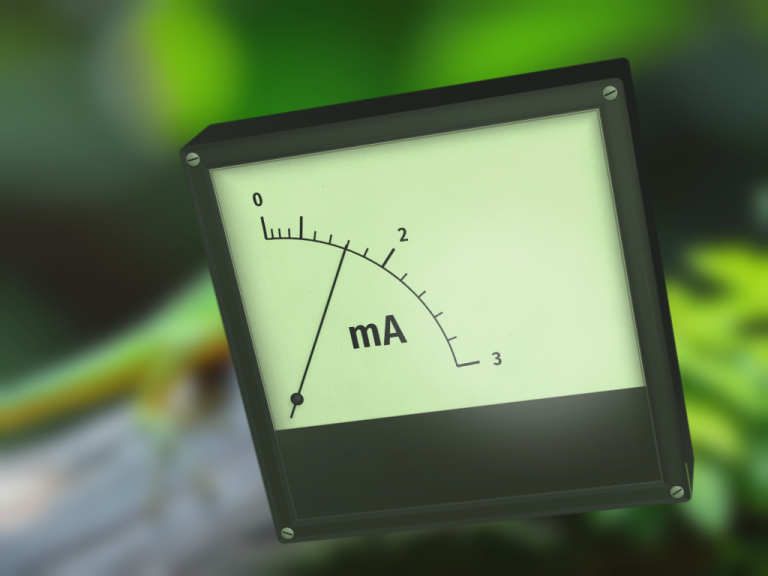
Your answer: 1.6 (mA)
